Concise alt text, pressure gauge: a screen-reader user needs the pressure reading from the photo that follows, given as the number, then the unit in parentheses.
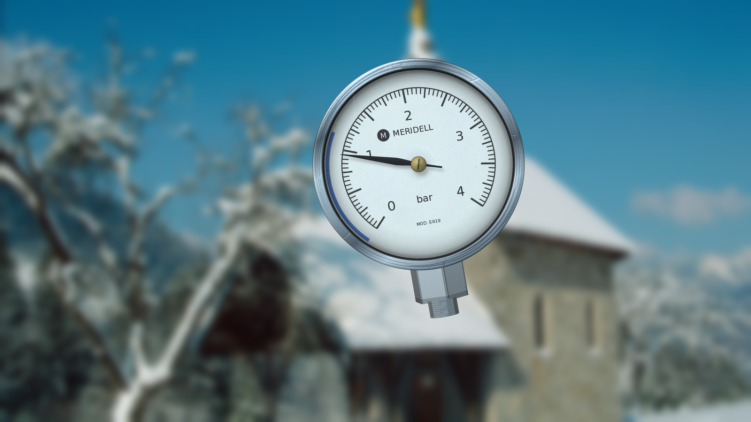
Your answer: 0.95 (bar)
